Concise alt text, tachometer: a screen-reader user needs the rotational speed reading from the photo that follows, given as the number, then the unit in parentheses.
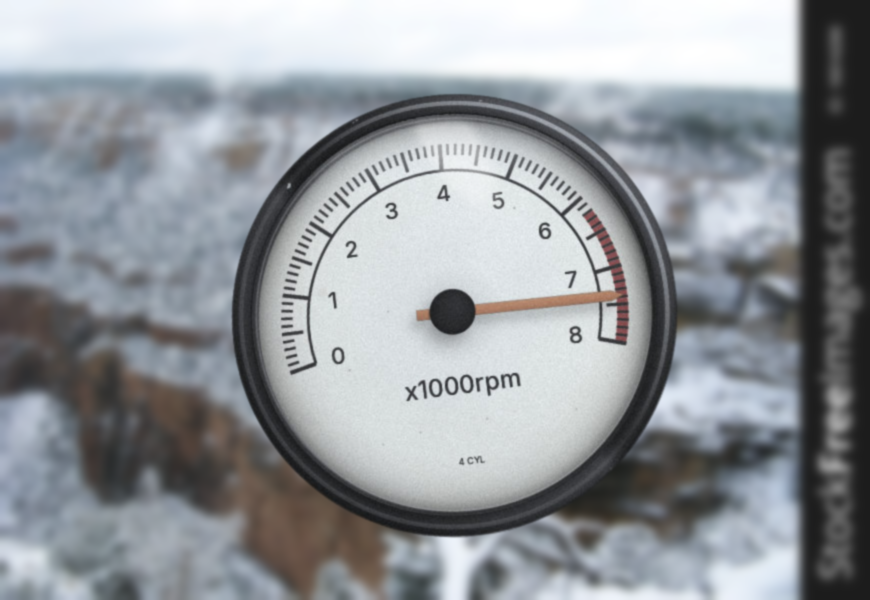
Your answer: 7400 (rpm)
